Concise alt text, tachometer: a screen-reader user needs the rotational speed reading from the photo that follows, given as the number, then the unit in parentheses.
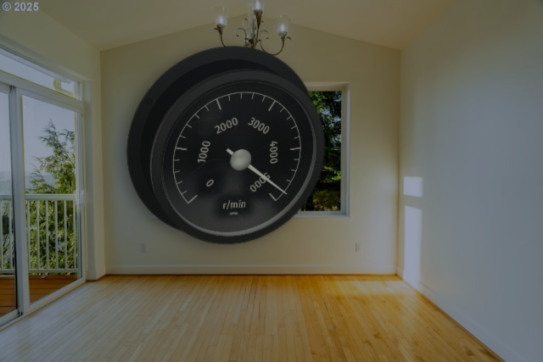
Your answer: 4800 (rpm)
